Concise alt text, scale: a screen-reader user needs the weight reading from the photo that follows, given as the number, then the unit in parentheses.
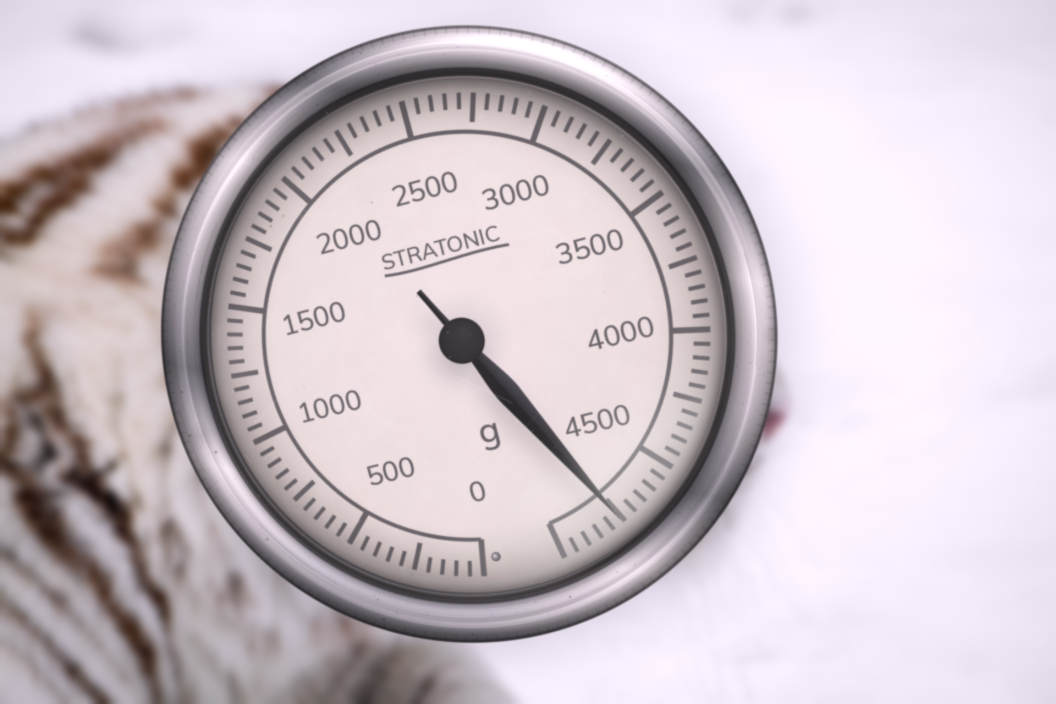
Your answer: 4750 (g)
